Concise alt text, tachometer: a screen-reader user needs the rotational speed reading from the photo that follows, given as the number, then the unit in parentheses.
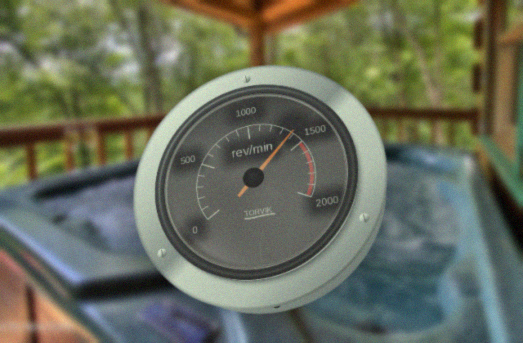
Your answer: 1400 (rpm)
